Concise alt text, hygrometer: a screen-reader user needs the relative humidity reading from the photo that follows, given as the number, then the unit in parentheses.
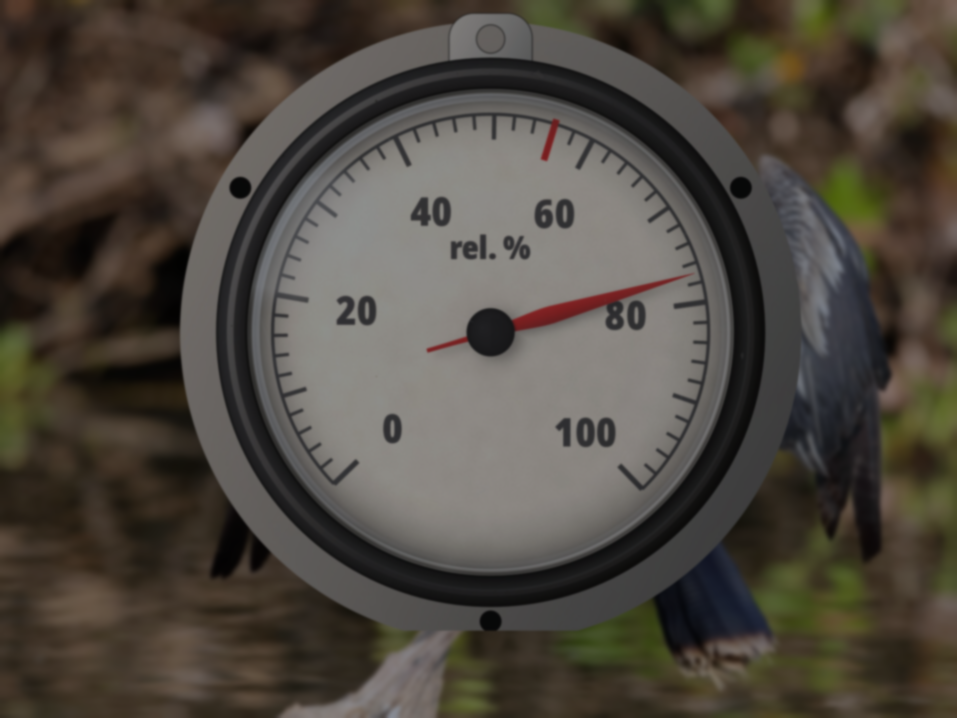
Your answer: 77 (%)
